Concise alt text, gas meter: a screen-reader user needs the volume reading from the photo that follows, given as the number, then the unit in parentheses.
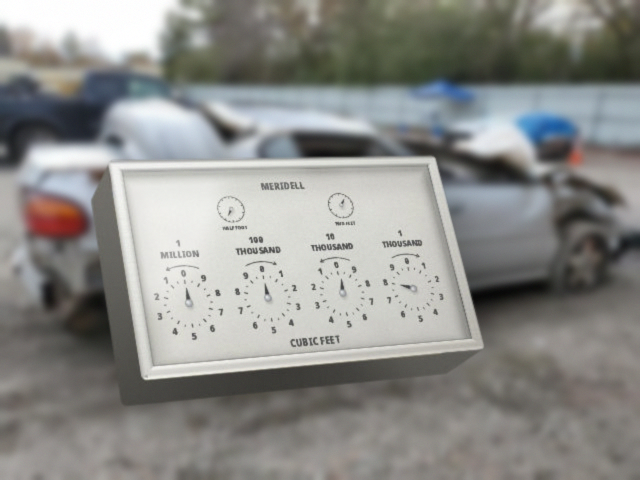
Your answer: 999800 (ft³)
